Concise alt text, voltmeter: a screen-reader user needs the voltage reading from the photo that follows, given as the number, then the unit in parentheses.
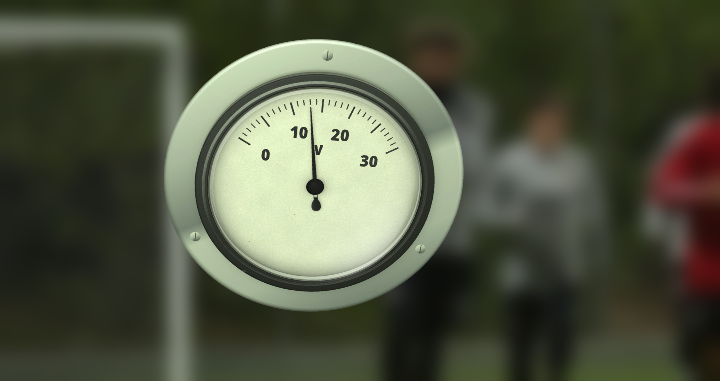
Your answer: 13 (V)
